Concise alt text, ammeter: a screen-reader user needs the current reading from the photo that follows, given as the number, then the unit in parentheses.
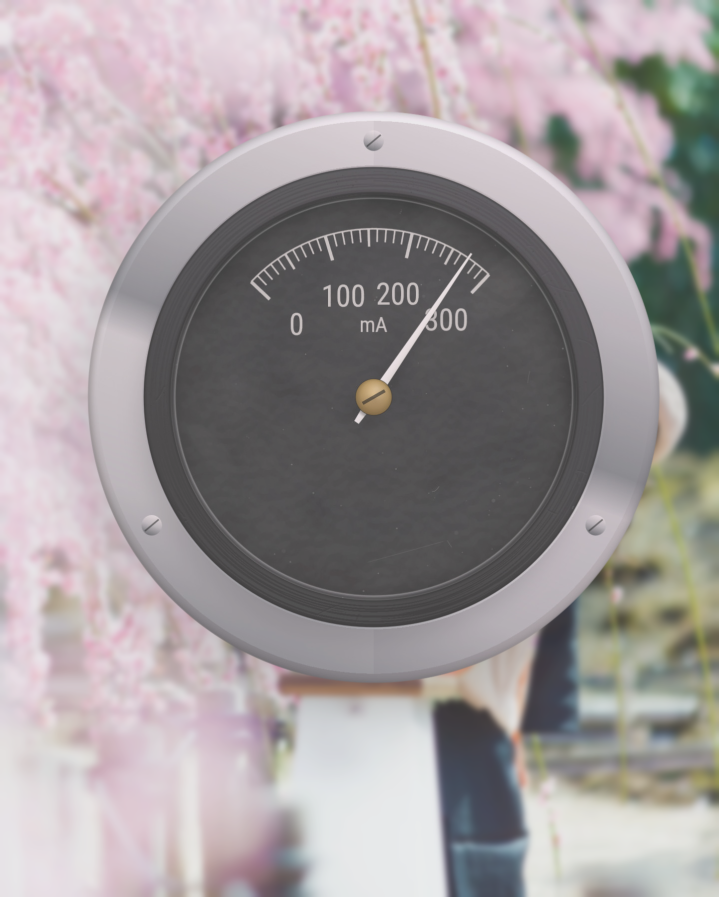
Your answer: 270 (mA)
